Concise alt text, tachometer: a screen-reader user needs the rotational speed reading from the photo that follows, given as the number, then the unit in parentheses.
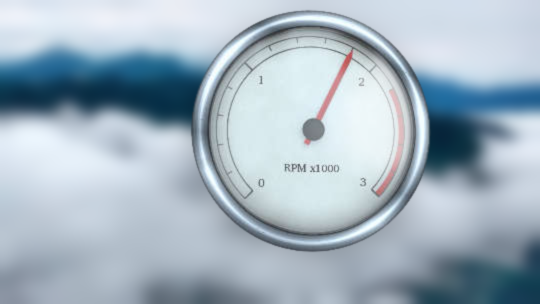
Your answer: 1800 (rpm)
